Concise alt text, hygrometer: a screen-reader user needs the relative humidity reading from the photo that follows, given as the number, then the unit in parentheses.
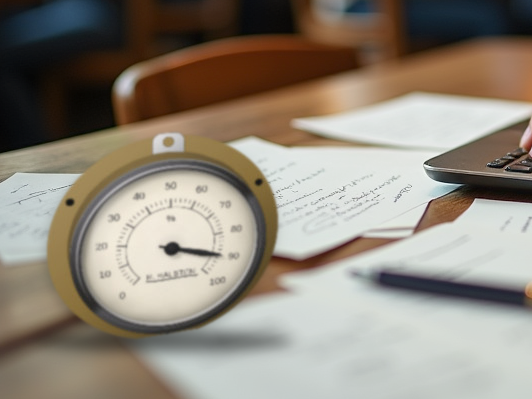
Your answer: 90 (%)
